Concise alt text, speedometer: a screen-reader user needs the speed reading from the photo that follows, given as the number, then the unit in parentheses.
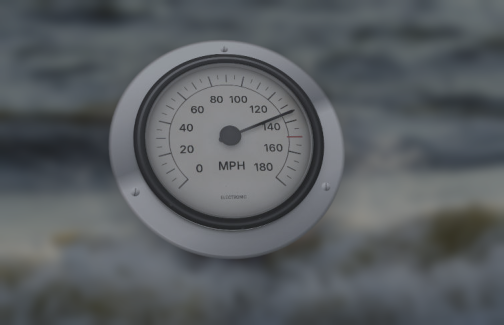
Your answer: 135 (mph)
